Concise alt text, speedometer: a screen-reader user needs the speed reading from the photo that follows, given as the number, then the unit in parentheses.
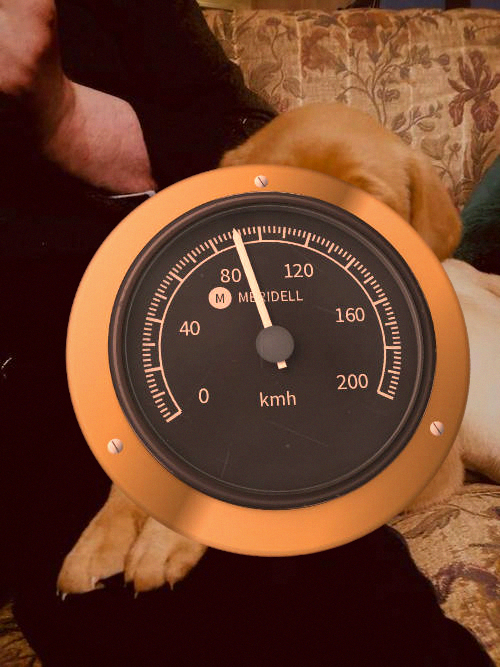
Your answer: 90 (km/h)
